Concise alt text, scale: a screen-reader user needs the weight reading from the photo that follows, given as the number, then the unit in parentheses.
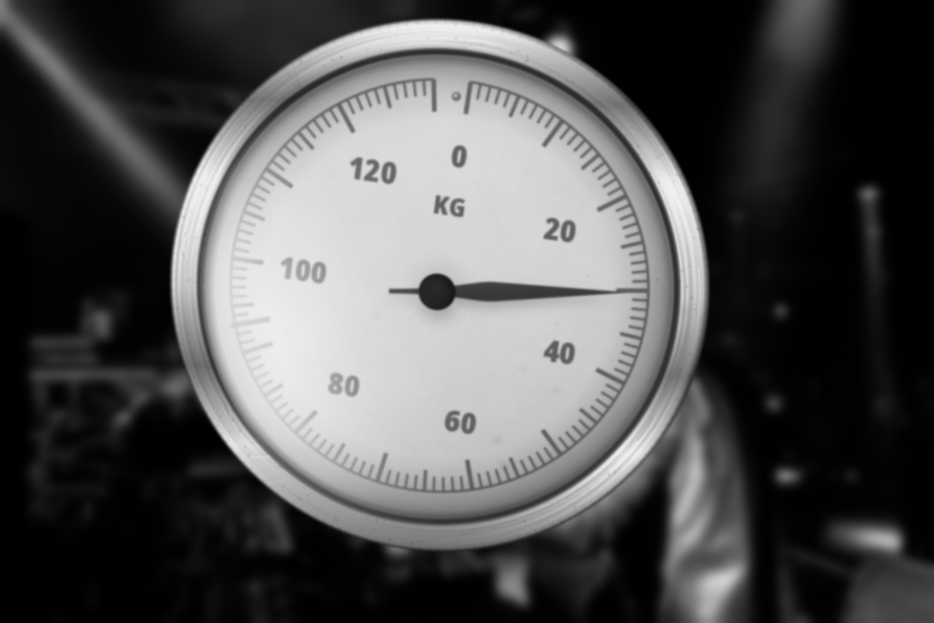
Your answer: 30 (kg)
